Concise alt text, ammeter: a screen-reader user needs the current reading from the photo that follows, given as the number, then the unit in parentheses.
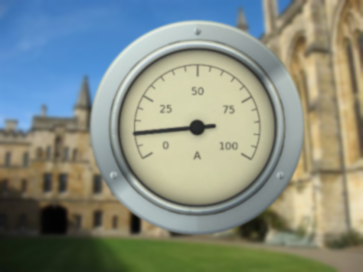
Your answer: 10 (A)
